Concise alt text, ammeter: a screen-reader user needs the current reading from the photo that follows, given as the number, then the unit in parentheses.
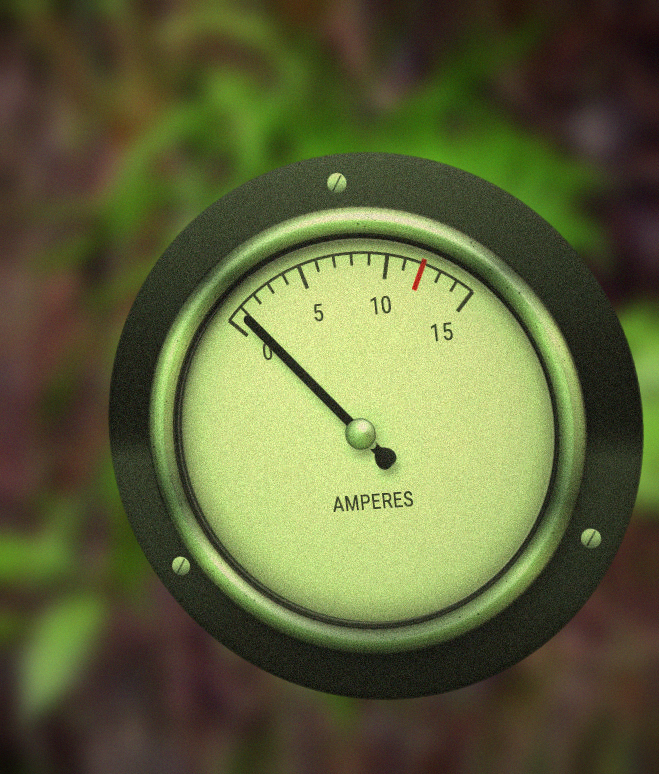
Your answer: 1 (A)
